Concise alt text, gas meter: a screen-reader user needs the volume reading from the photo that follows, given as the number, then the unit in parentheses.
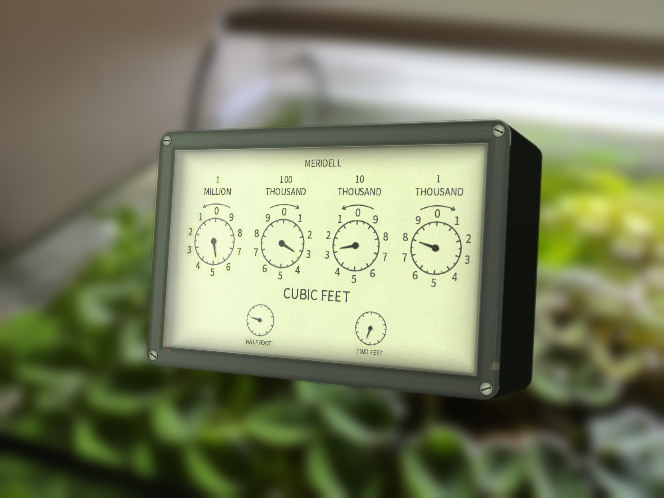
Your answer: 532800 (ft³)
